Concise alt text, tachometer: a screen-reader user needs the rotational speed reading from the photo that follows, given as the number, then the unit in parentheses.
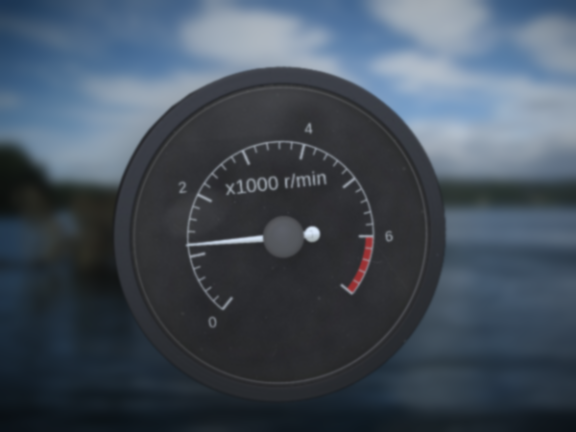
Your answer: 1200 (rpm)
